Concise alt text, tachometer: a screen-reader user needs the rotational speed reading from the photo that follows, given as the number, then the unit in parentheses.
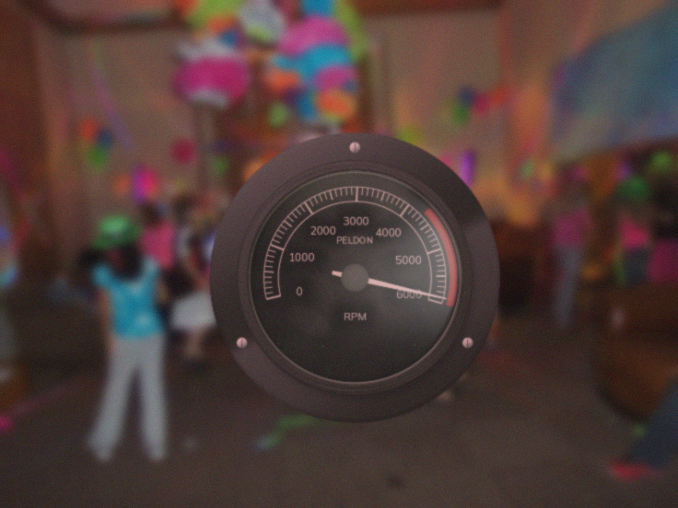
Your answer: 5900 (rpm)
